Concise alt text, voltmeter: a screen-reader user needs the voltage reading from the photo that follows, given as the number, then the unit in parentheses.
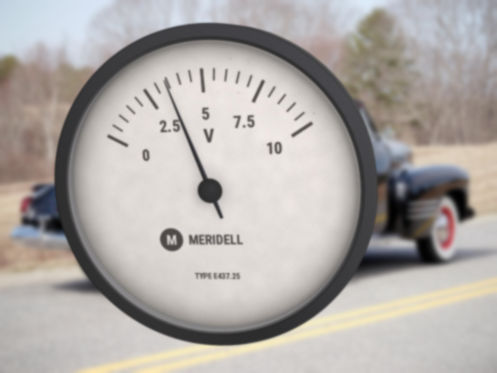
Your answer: 3.5 (V)
